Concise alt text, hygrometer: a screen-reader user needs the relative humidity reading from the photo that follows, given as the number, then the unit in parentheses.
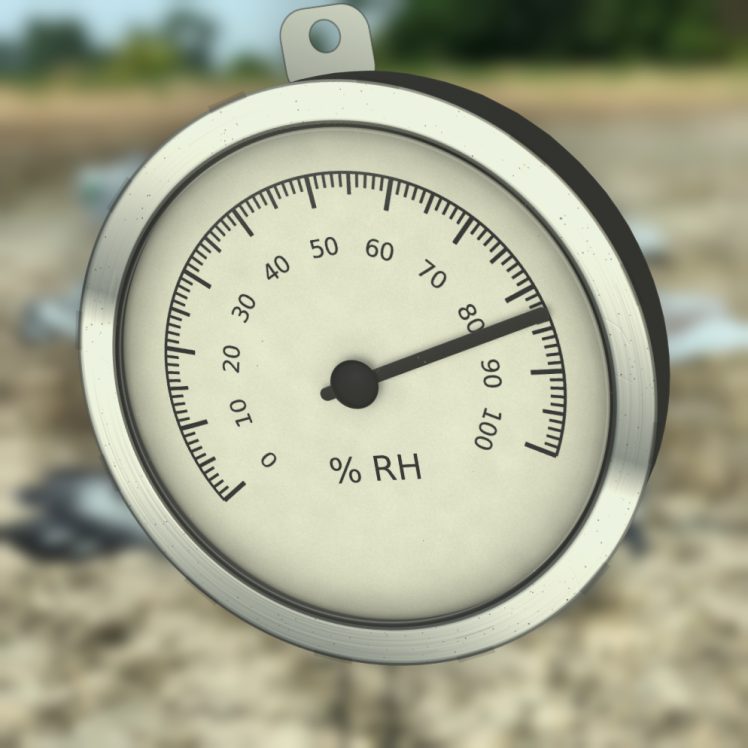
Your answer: 83 (%)
